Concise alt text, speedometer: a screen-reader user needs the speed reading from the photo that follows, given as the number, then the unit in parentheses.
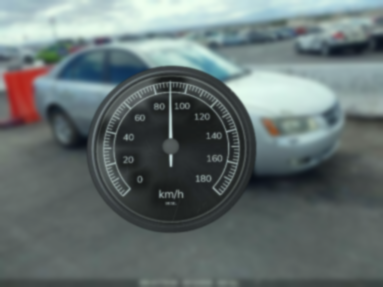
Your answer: 90 (km/h)
